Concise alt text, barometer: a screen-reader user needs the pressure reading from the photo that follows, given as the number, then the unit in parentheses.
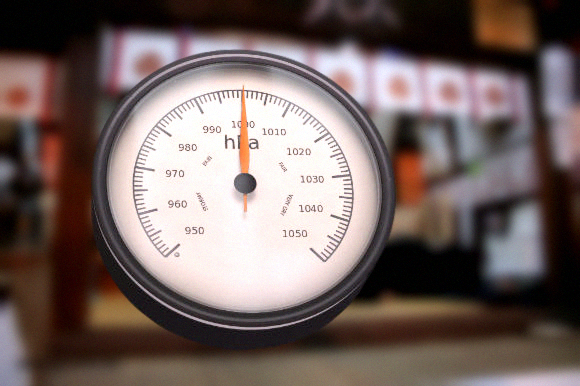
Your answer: 1000 (hPa)
